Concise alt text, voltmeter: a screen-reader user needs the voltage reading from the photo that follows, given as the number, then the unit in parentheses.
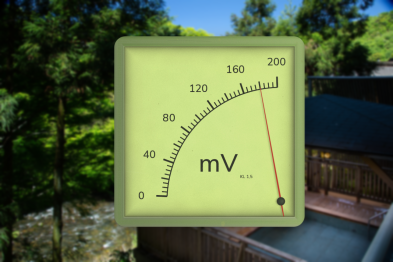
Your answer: 180 (mV)
